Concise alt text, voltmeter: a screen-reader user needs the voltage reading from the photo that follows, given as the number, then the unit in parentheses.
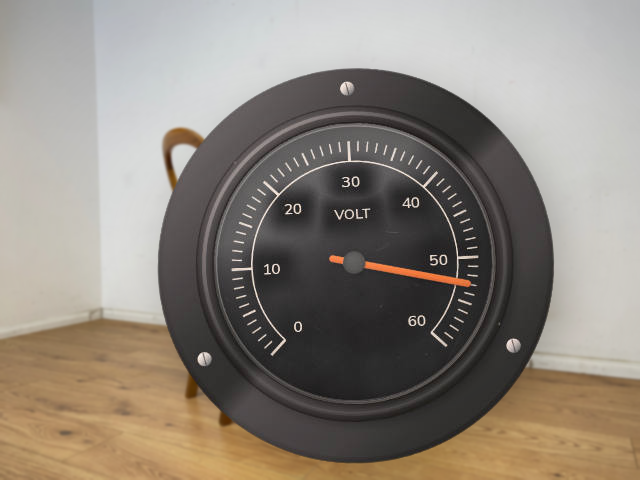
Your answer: 53 (V)
